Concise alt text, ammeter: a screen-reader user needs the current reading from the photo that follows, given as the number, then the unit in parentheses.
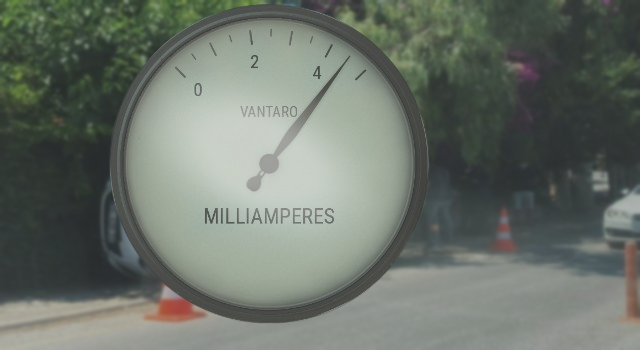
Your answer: 4.5 (mA)
